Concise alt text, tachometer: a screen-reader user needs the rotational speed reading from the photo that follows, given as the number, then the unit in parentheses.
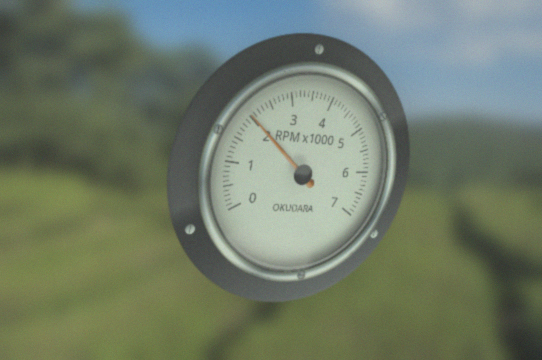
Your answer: 2000 (rpm)
